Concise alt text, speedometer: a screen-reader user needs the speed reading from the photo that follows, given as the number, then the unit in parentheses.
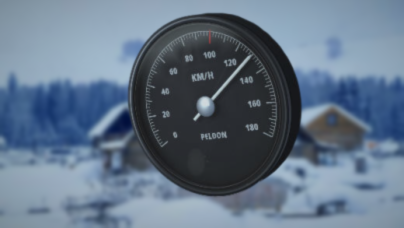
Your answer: 130 (km/h)
